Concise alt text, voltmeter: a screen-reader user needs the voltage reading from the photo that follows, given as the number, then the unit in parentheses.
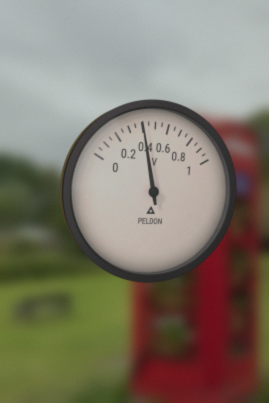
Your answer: 0.4 (V)
